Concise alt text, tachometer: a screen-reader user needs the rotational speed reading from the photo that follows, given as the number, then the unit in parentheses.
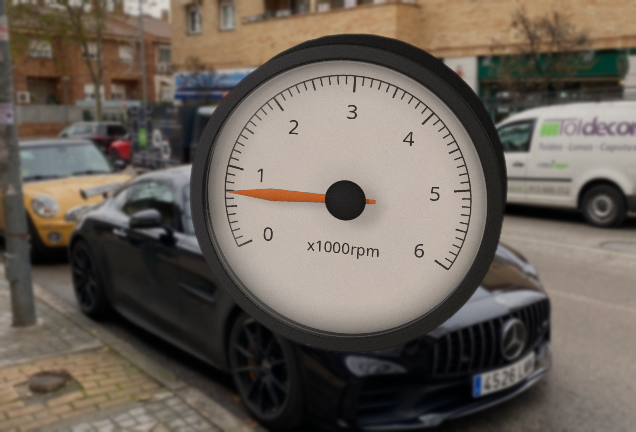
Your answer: 700 (rpm)
